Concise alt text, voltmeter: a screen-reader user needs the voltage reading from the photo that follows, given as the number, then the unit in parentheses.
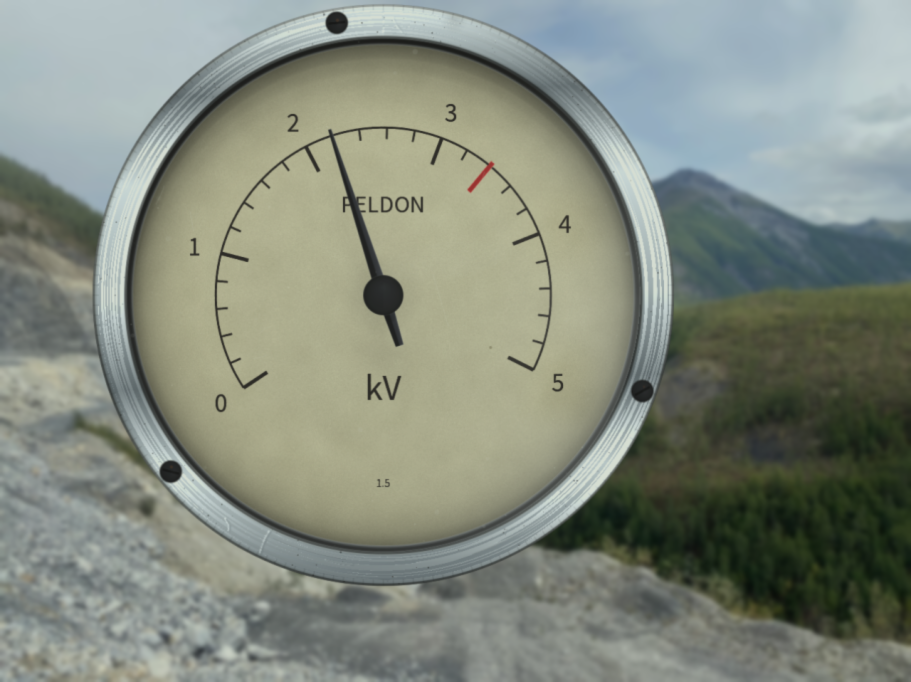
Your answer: 2.2 (kV)
